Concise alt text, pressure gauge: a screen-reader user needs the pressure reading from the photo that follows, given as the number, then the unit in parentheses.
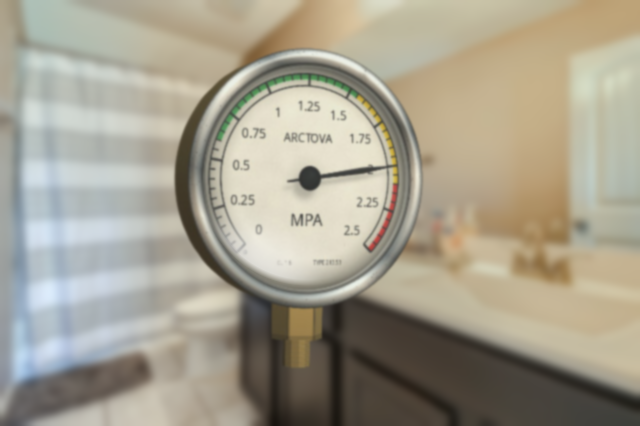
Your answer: 2 (MPa)
